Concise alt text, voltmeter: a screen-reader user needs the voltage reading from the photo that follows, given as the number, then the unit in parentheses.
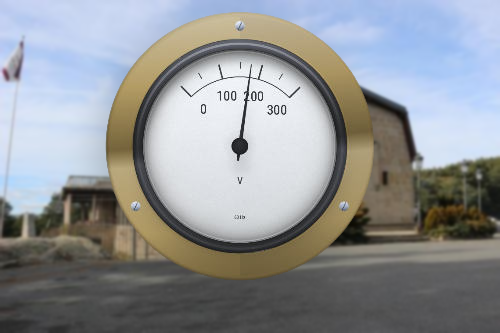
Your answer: 175 (V)
